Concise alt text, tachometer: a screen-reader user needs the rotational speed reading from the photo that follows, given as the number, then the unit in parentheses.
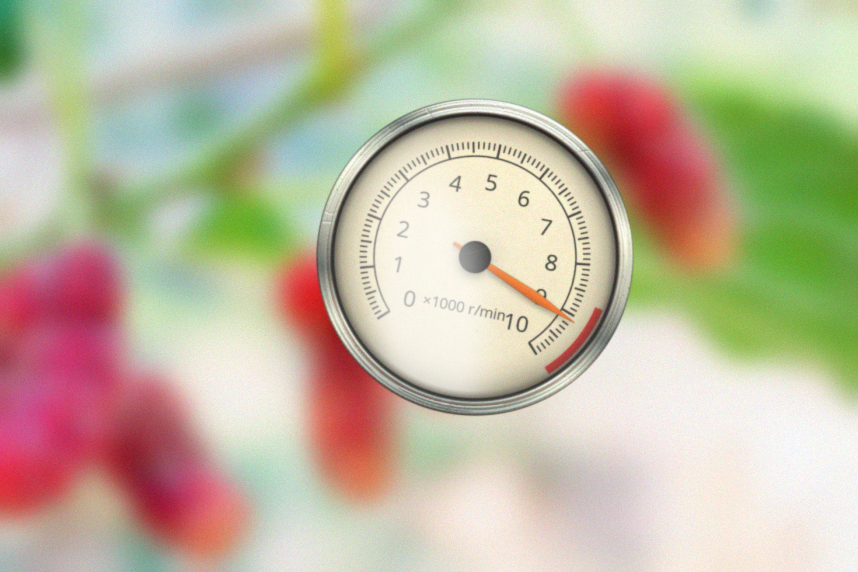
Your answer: 9100 (rpm)
